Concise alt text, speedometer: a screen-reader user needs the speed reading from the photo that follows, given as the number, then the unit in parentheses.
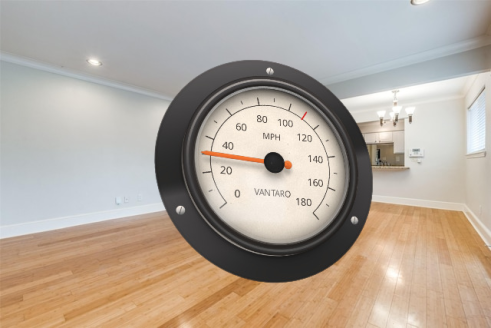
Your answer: 30 (mph)
